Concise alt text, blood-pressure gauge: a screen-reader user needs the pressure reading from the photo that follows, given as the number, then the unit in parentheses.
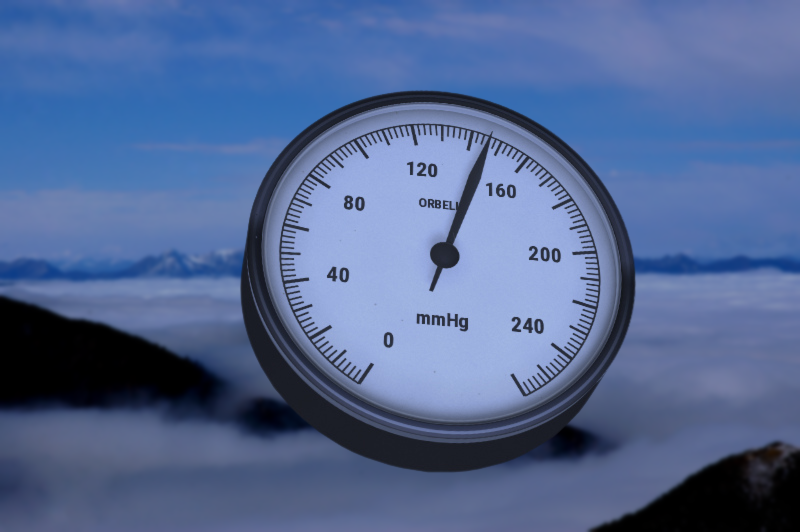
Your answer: 146 (mmHg)
